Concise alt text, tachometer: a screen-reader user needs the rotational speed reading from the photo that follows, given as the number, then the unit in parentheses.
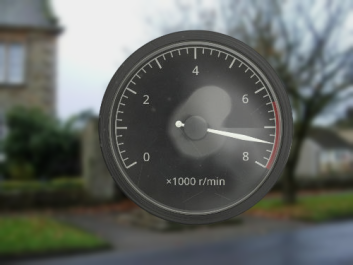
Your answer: 7400 (rpm)
